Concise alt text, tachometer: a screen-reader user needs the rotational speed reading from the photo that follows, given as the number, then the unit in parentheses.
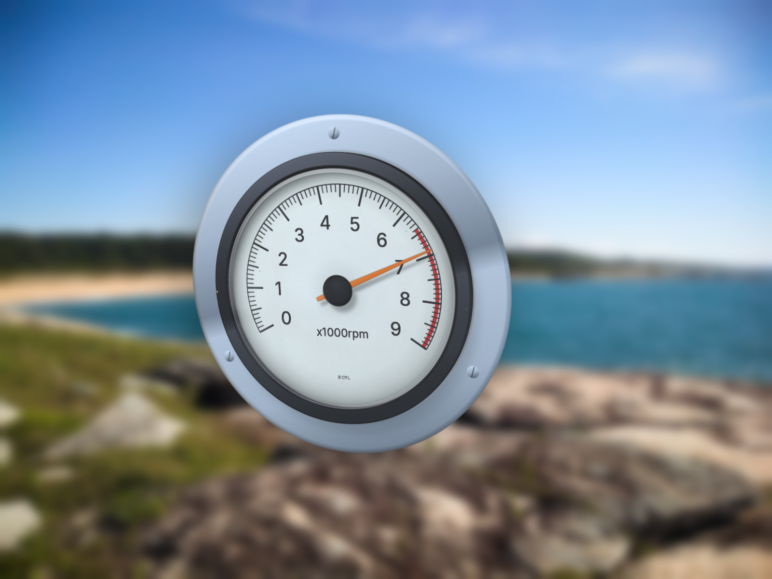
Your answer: 6900 (rpm)
